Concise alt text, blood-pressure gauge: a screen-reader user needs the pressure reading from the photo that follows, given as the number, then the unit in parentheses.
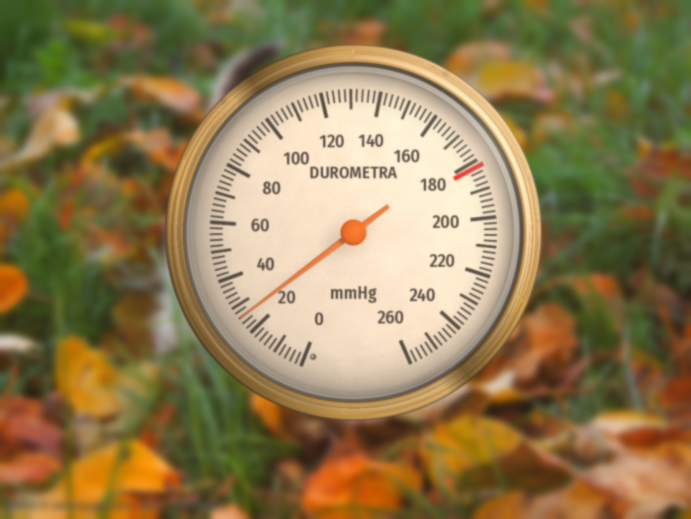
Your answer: 26 (mmHg)
